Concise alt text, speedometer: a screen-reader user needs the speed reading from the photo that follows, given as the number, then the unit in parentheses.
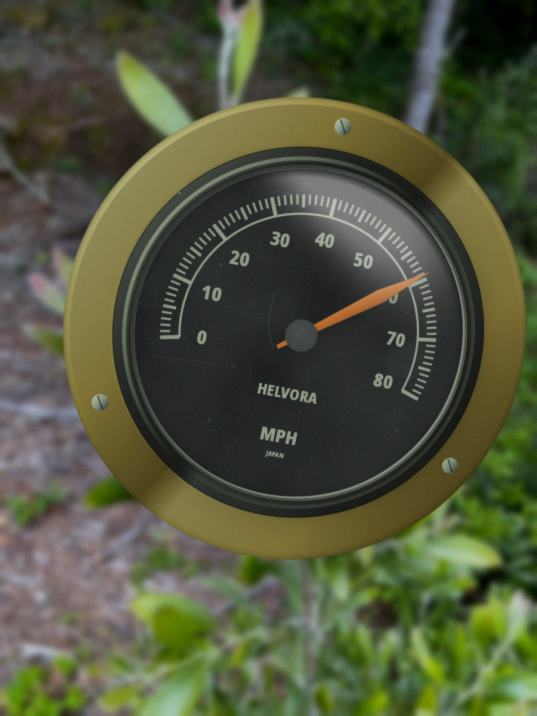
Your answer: 59 (mph)
